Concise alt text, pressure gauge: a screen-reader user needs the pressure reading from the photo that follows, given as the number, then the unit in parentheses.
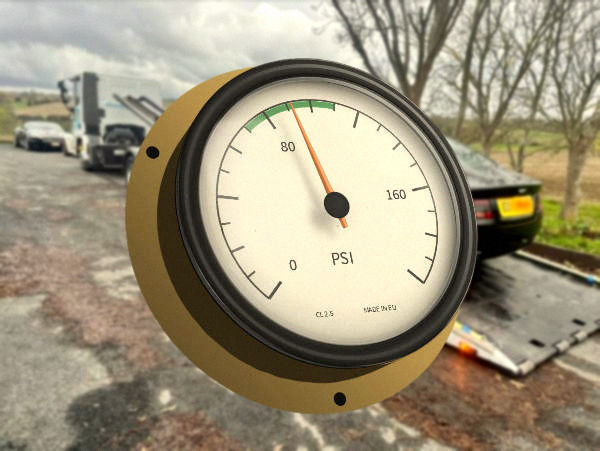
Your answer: 90 (psi)
